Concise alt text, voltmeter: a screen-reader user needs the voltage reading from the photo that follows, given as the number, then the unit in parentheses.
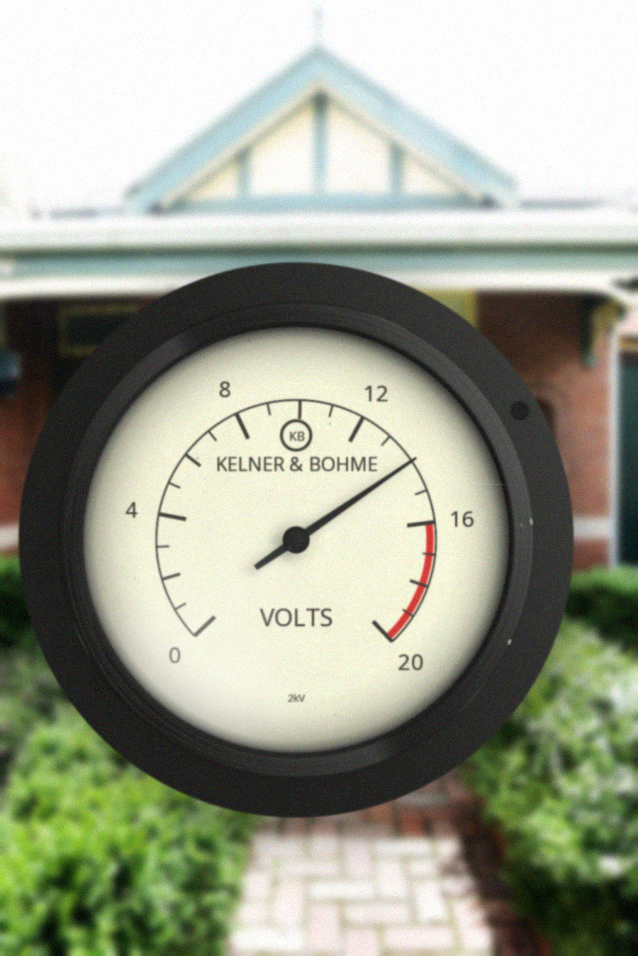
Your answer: 14 (V)
